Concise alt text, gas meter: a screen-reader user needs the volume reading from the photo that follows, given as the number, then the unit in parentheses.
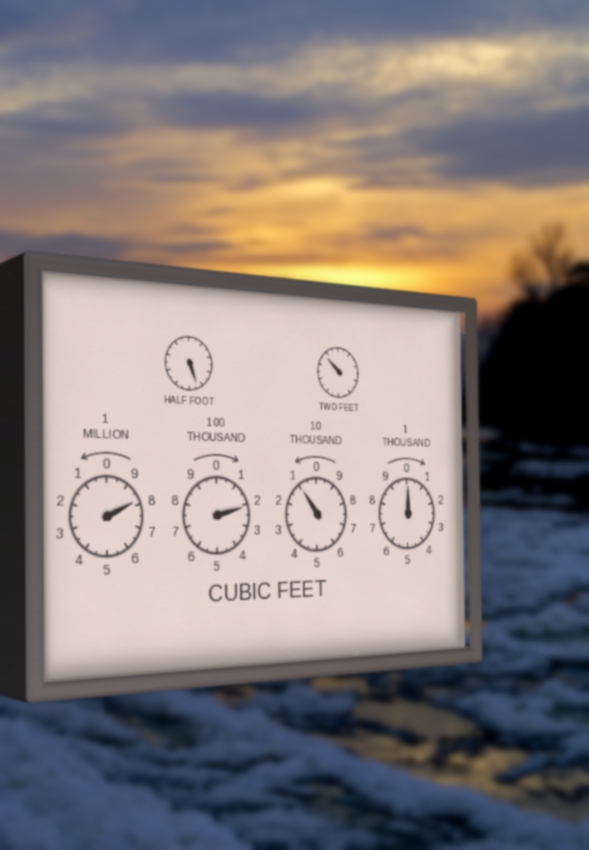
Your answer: 821000 (ft³)
